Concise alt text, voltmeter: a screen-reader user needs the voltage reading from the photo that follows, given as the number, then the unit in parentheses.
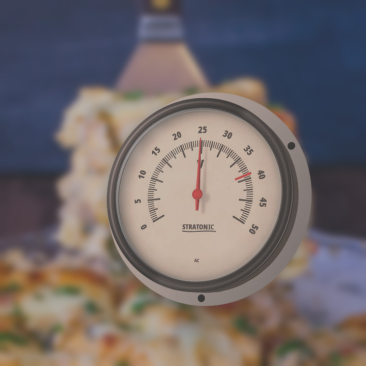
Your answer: 25 (V)
